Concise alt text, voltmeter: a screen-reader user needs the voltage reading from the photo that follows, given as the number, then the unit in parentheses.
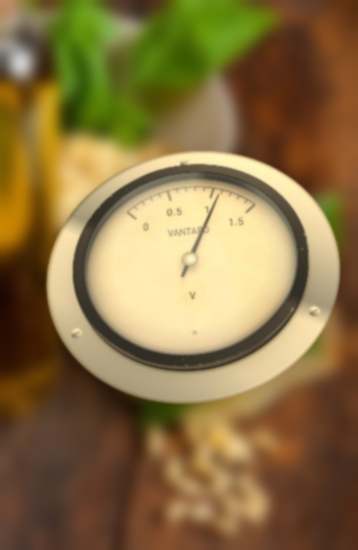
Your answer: 1.1 (V)
